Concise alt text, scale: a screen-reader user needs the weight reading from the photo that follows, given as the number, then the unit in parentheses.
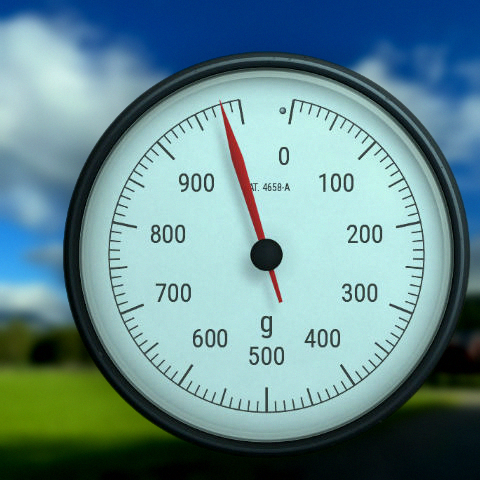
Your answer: 980 (g)
